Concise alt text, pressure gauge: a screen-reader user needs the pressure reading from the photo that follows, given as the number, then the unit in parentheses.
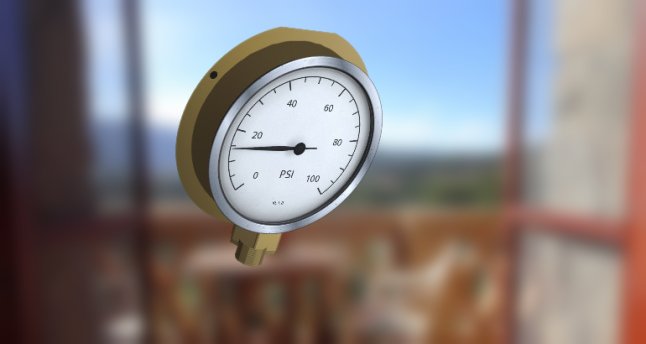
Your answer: 15 (psi)
